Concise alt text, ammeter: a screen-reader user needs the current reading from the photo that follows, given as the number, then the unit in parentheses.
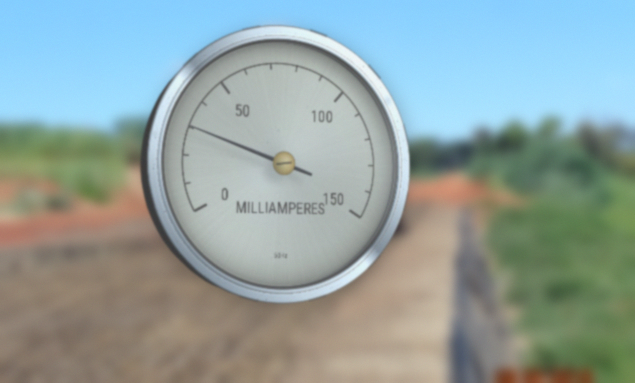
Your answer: 30 (mA)
